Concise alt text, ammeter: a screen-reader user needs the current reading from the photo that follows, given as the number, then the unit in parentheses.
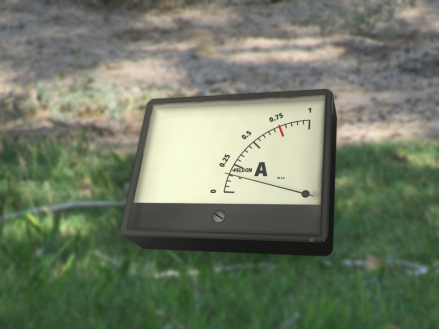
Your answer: 0.15 (A)
